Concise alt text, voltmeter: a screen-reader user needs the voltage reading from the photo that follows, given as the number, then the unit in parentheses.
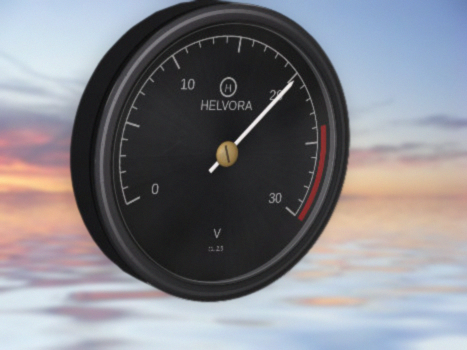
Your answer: 20 (V)
